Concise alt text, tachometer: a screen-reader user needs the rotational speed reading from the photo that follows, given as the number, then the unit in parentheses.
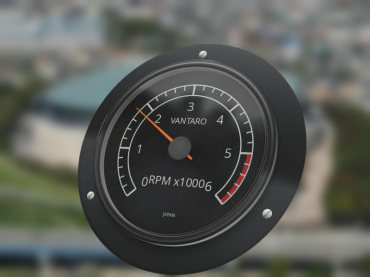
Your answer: 1800 (rpm)
